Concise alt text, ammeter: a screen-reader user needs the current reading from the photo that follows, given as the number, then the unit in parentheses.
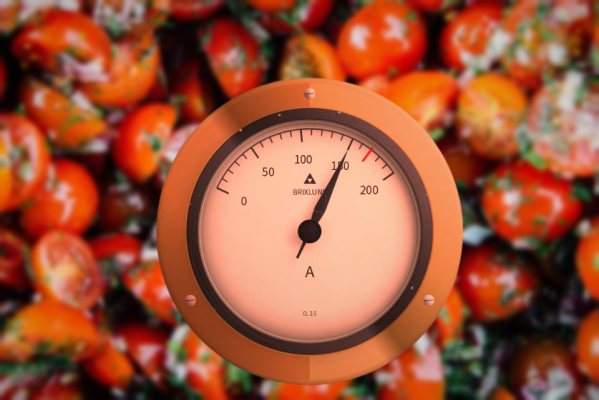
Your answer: 150 (A)
